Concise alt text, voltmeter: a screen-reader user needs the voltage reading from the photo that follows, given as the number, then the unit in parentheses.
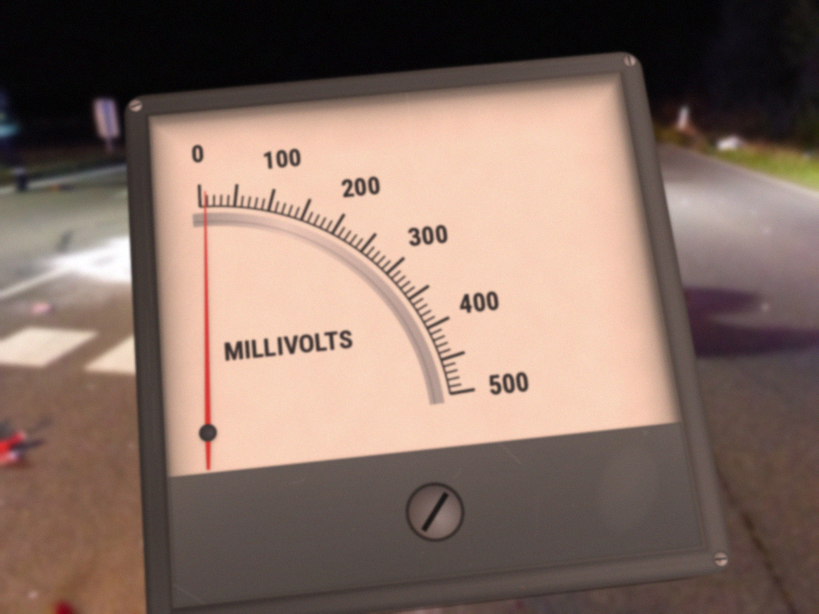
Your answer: 10 (mV)
